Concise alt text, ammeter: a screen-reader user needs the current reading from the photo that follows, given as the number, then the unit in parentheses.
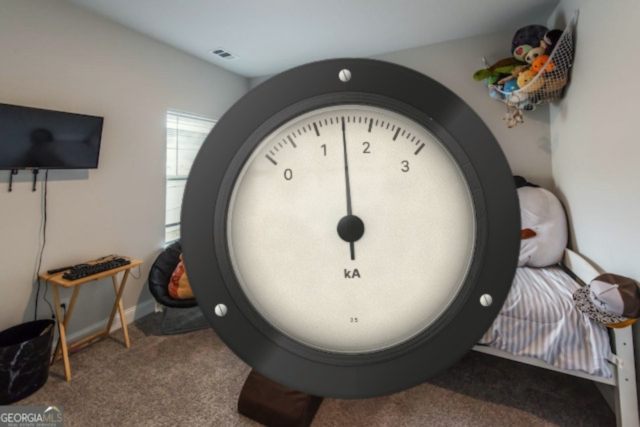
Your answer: 1.5 (kA)
